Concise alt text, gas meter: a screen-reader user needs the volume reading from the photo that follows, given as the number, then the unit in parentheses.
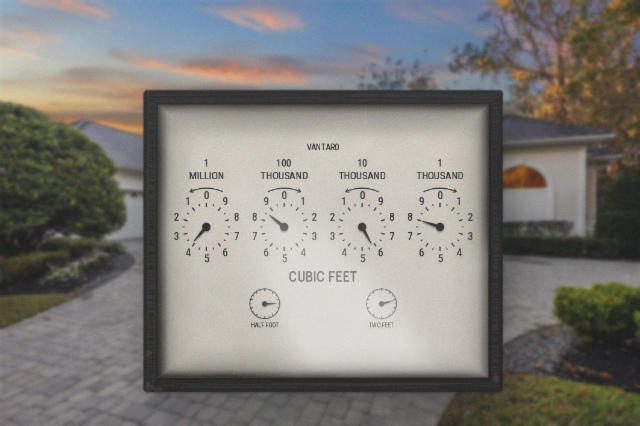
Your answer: 385800 (ft³)
